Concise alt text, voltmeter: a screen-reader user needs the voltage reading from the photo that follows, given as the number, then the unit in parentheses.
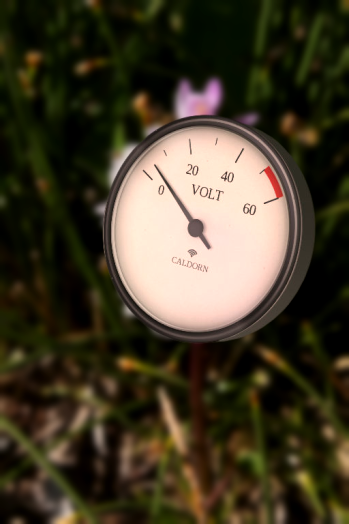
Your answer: 5 (V)
